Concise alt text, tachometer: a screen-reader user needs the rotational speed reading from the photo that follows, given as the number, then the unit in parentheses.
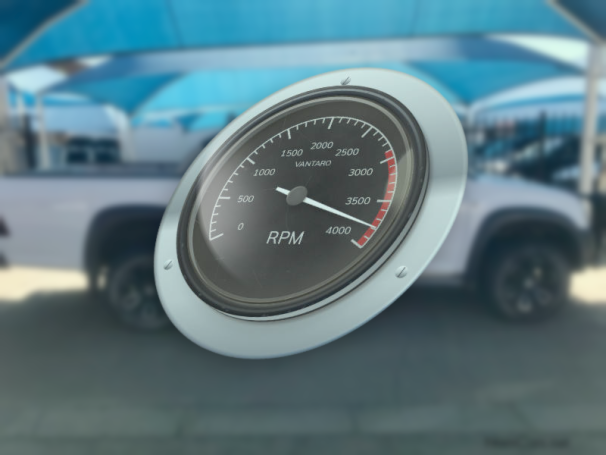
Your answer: 3800 (rpm)
